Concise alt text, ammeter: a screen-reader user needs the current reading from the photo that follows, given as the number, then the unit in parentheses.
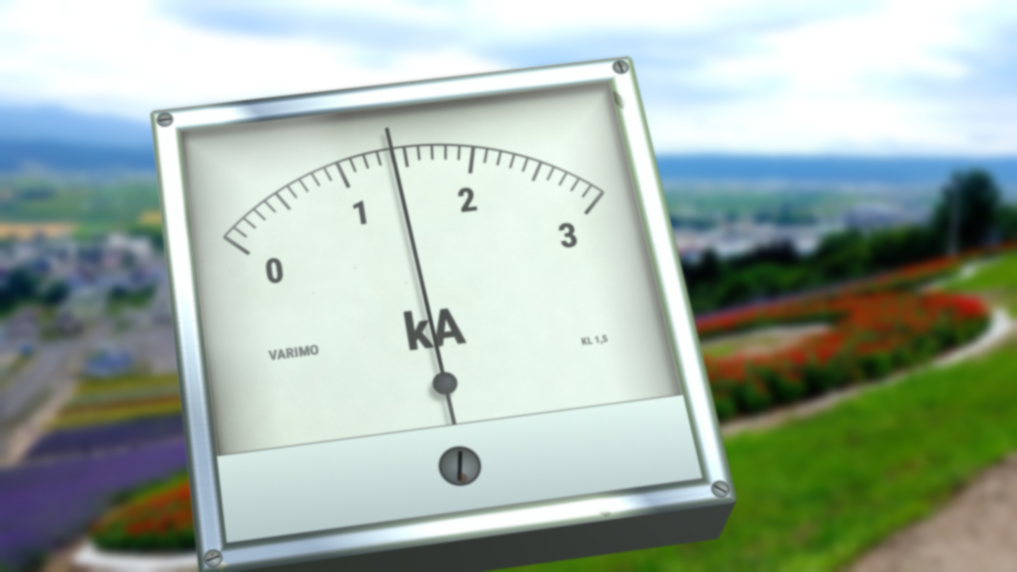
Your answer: 1.4 (kA)
